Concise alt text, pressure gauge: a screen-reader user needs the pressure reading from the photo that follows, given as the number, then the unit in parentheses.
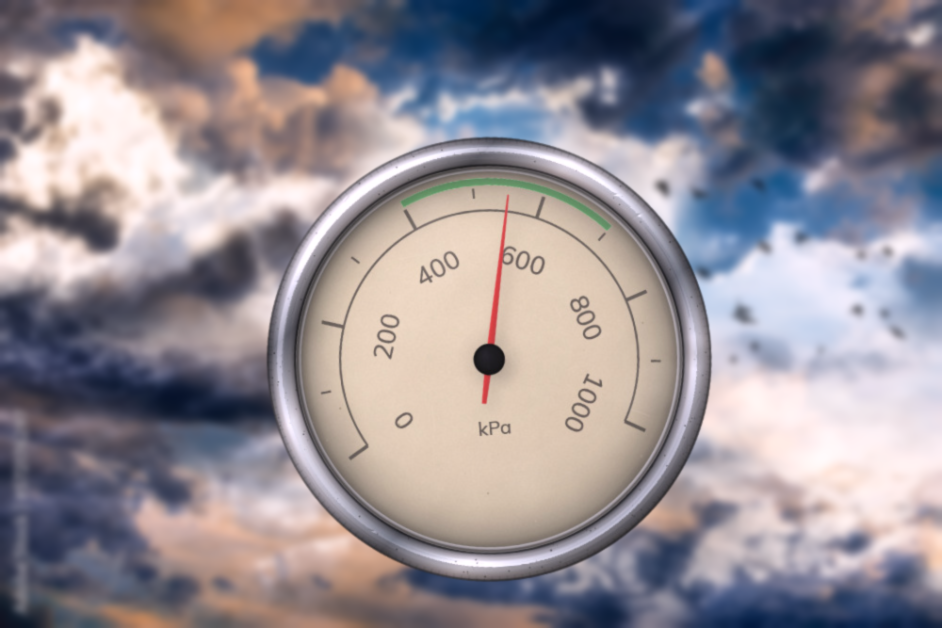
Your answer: 550 (kPa)
